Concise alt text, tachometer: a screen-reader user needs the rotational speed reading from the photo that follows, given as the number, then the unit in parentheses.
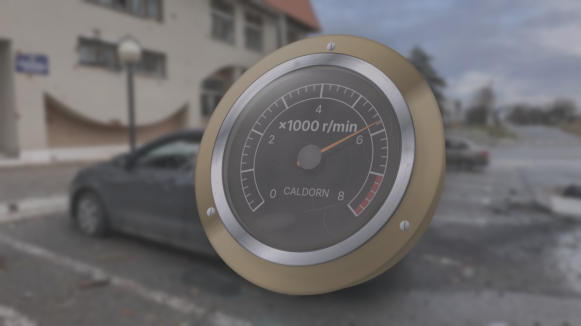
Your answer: 5800 (rpm)
